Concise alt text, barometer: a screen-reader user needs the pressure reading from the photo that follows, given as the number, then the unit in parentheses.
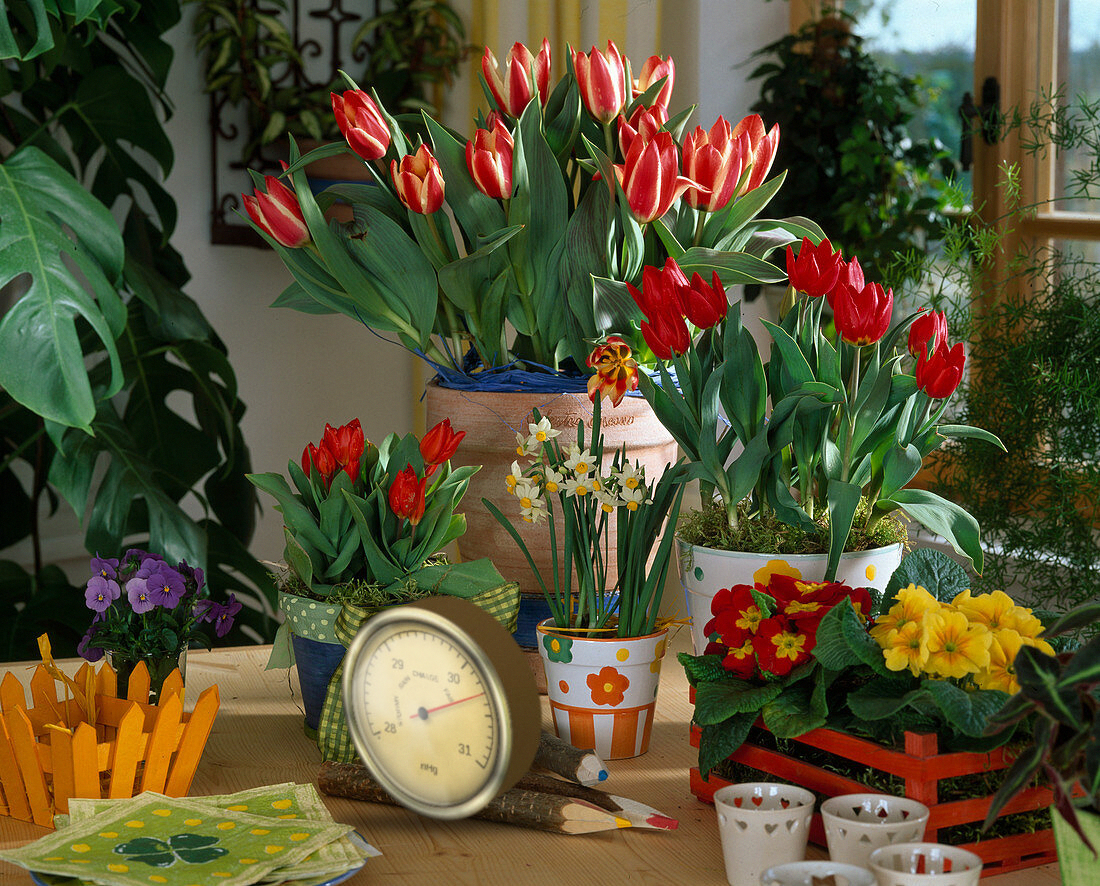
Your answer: 30.3 (inHg)
